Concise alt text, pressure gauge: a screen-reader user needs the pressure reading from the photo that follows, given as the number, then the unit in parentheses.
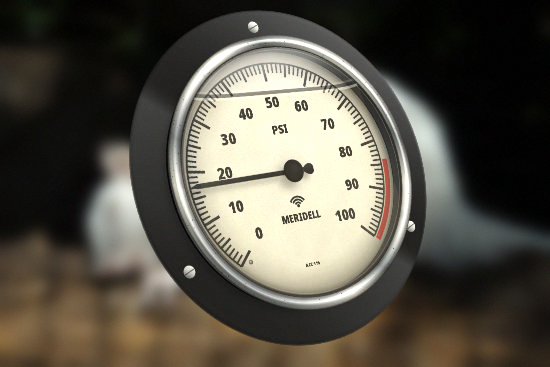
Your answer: 17 (psi)
